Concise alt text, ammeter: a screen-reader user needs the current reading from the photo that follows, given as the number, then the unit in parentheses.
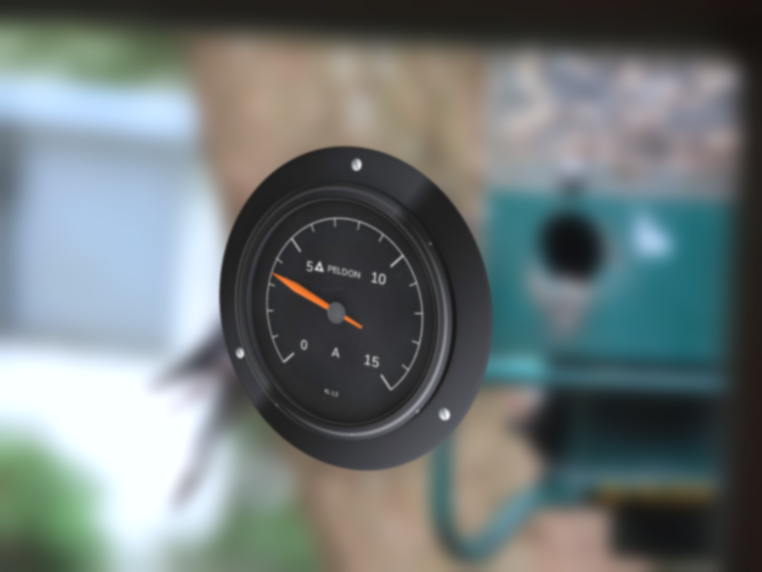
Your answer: 3.5 (A)
